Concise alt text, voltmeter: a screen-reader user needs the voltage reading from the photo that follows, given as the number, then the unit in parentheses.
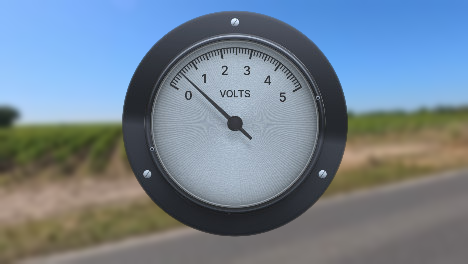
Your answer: 0.5 (V)
